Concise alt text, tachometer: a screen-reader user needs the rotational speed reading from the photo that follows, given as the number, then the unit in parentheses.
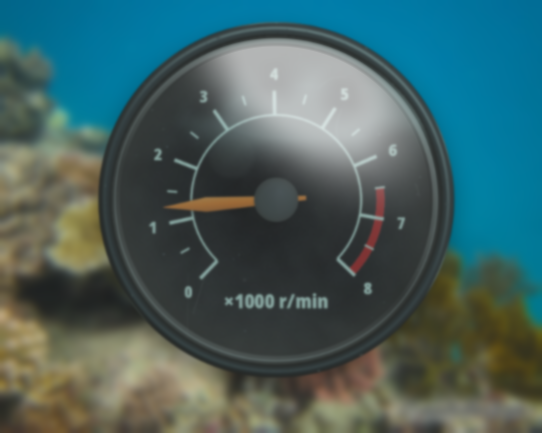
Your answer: 1250 (rpm)
